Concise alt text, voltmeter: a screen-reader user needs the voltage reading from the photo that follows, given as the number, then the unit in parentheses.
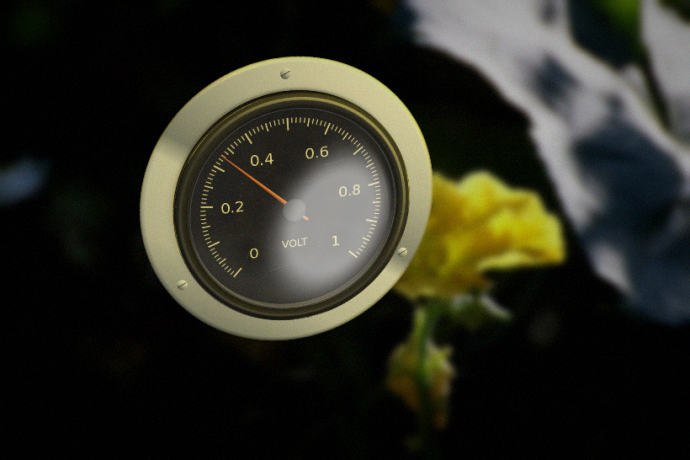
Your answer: 0.33 (V)
